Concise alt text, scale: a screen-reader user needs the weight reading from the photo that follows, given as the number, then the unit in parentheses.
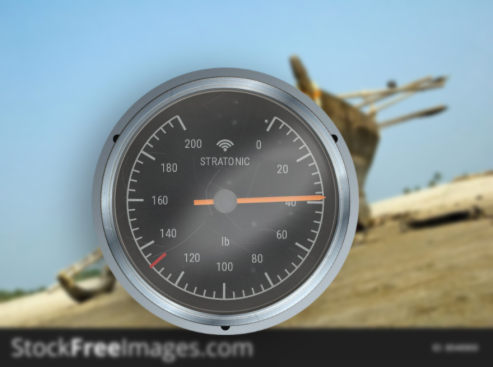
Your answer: 38 (lb)
